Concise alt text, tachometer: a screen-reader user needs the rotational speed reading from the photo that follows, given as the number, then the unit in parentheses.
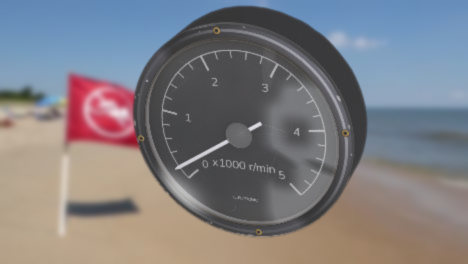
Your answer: 200 (rpm)
